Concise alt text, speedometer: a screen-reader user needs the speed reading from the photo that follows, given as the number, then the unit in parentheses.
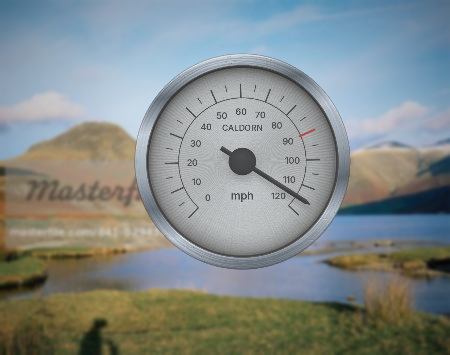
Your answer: 115 (mph)
